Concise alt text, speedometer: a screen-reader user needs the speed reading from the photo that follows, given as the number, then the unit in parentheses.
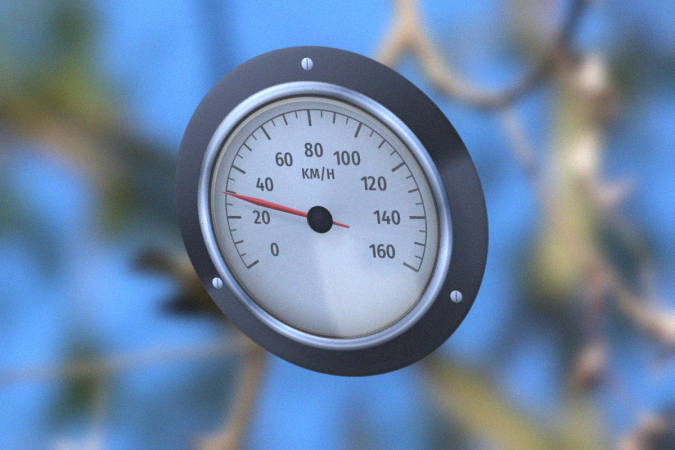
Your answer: 30 (km/h)
